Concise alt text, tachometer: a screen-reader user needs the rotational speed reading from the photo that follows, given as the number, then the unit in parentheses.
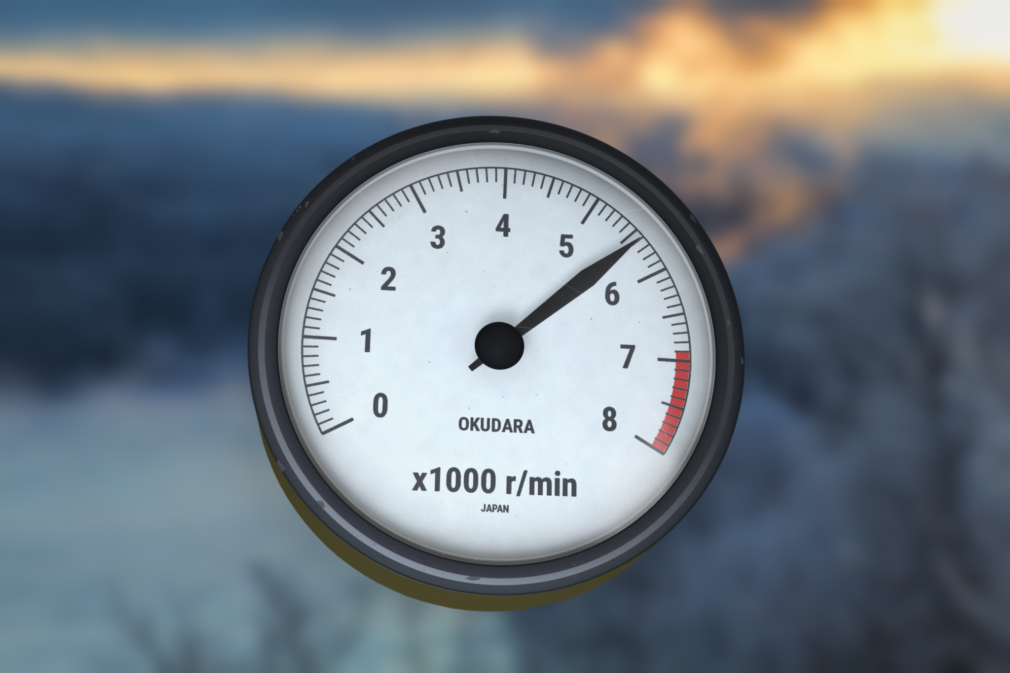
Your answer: 5600 (rpm)
